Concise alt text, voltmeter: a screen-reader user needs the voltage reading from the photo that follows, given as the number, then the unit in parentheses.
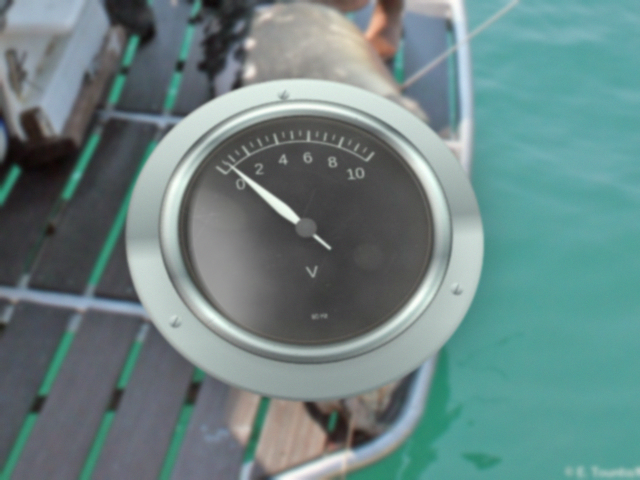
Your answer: 0.5 (V)
